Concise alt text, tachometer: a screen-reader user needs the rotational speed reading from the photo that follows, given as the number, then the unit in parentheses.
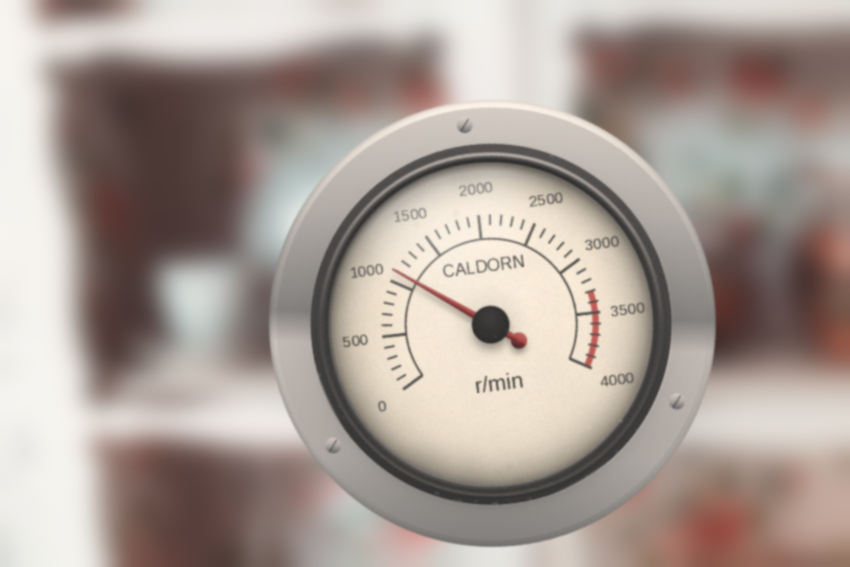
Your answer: 1100 (rpm)
